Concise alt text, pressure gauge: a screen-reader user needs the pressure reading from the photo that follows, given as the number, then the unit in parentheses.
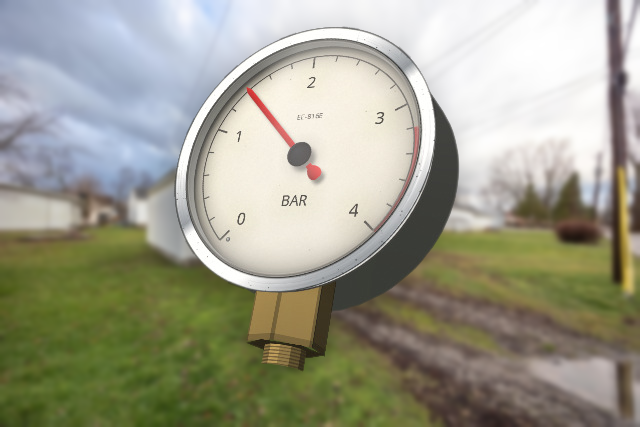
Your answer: 1.4 (bar)
